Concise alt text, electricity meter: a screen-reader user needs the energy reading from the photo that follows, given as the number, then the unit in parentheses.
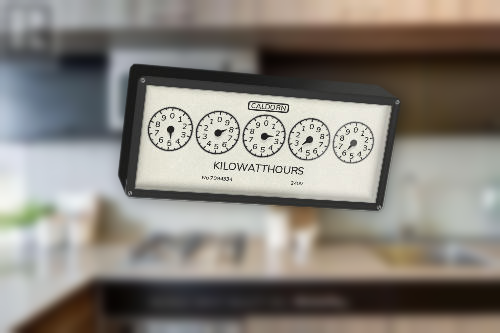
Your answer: 48236 (kWh)
